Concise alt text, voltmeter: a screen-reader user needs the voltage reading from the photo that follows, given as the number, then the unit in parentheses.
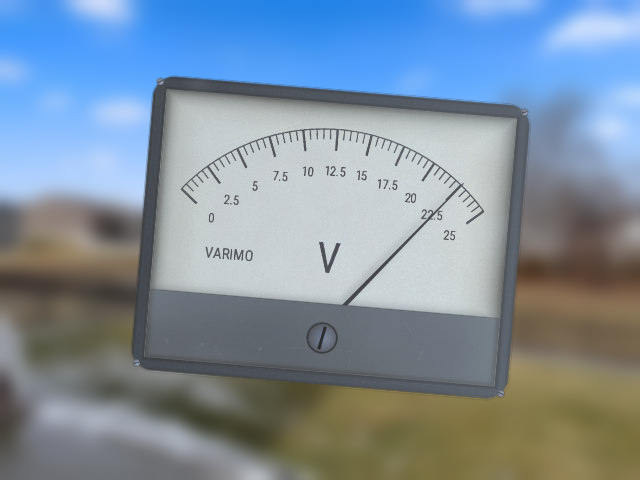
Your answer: 22.5 (V)
